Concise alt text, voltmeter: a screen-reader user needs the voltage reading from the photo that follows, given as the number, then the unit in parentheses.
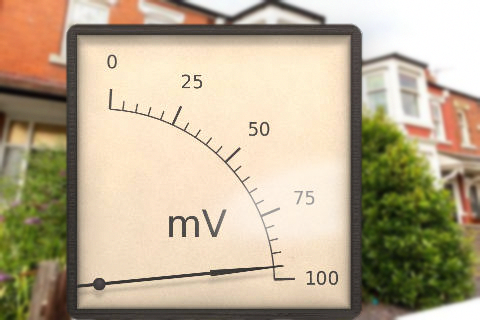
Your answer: 95 (mV)
